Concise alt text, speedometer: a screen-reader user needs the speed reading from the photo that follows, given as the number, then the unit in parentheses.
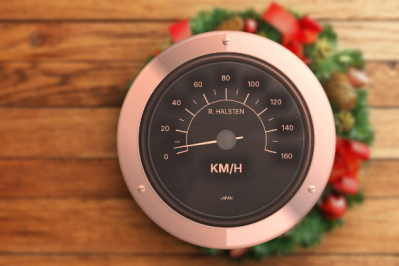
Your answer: 5 (km/h)
